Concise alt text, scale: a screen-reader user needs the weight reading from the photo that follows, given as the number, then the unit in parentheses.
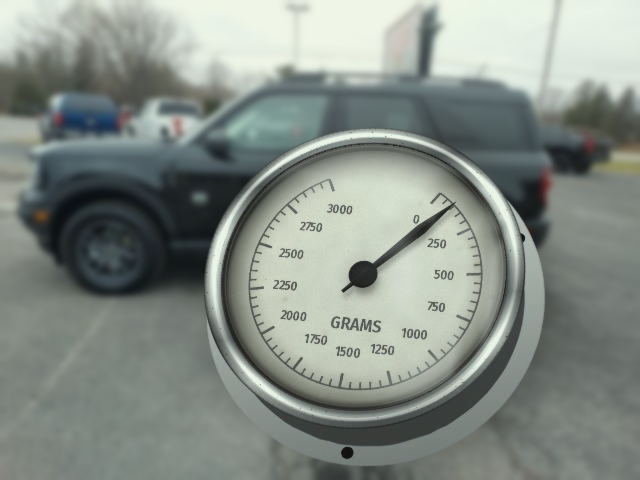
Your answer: 100 (g)
